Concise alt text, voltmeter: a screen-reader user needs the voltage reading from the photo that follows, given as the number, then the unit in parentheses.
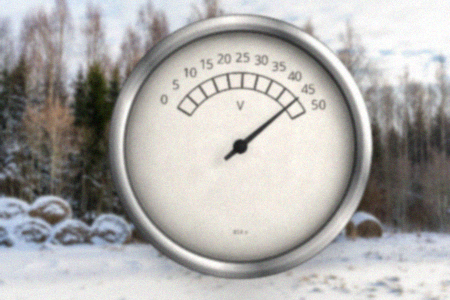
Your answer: 45 (V)
